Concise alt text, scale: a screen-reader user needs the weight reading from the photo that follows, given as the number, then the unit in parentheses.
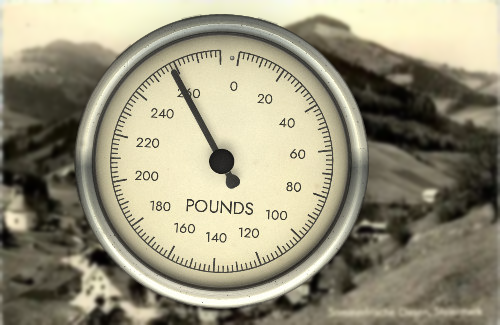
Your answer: 258 (lb)
